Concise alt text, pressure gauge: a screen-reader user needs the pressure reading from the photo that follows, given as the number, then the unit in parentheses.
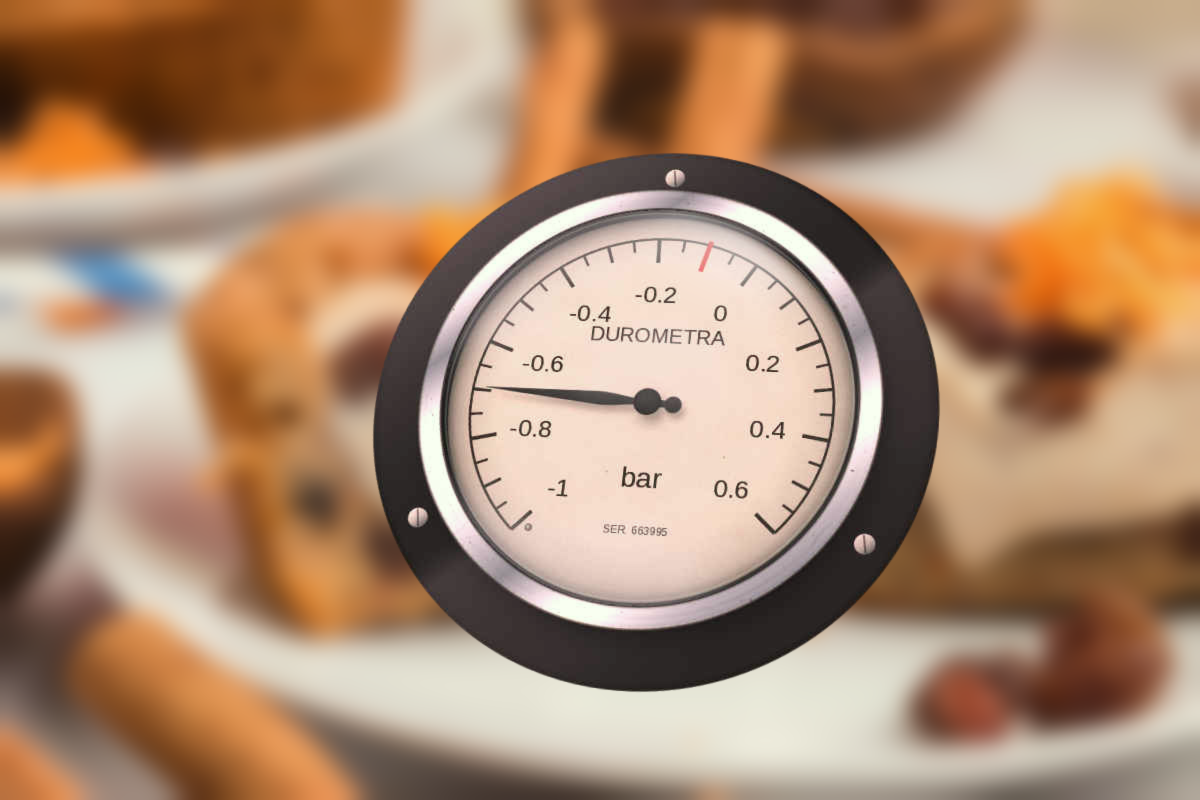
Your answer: -0.7 (bar)
